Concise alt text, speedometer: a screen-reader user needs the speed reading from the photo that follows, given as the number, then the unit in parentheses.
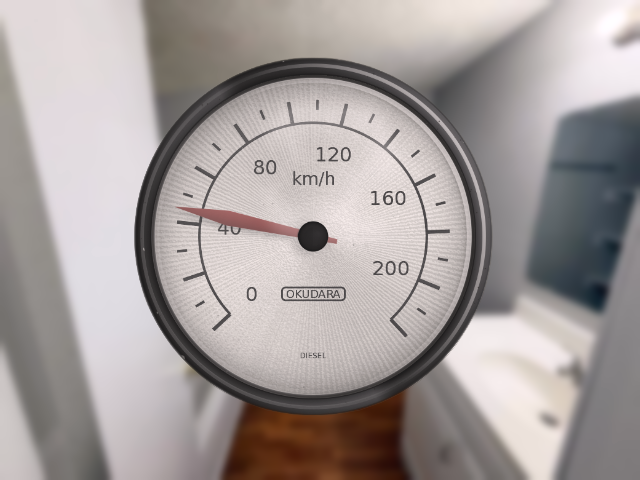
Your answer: 45 (km/h)
